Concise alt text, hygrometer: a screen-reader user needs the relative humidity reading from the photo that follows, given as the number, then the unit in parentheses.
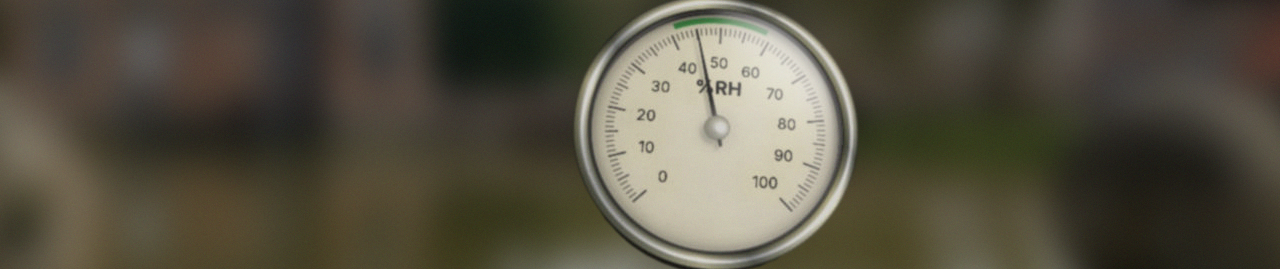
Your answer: 45 (%)
